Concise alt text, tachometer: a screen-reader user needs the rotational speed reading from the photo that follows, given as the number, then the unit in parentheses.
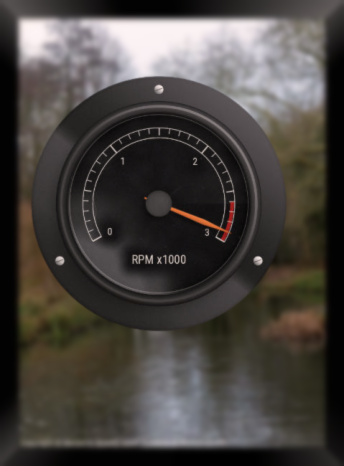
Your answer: 2900 (rpm)
